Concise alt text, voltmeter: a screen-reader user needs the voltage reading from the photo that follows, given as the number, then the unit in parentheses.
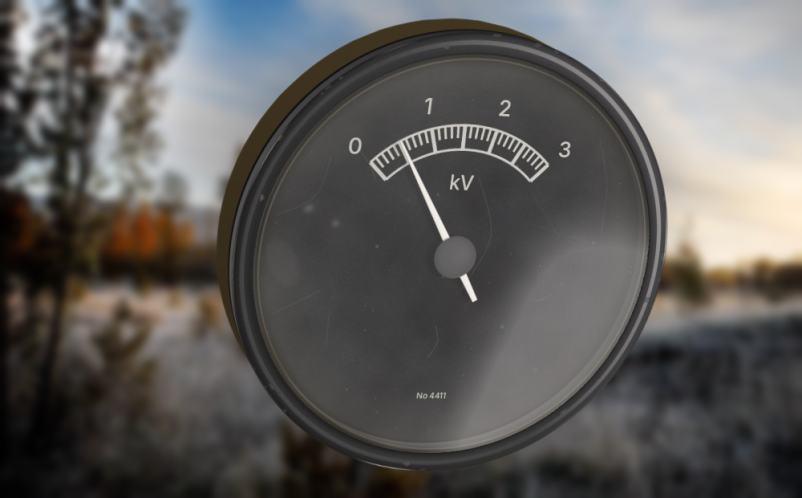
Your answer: 0.5 (kV)
